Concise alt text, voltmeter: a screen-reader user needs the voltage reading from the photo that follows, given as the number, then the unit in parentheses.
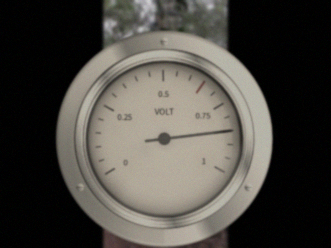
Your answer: 0.85 (V)
